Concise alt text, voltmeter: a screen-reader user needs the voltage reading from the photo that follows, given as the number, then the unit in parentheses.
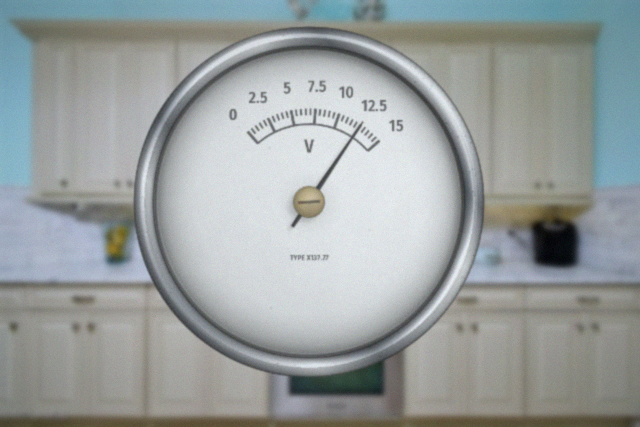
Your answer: 12.5 (V)
